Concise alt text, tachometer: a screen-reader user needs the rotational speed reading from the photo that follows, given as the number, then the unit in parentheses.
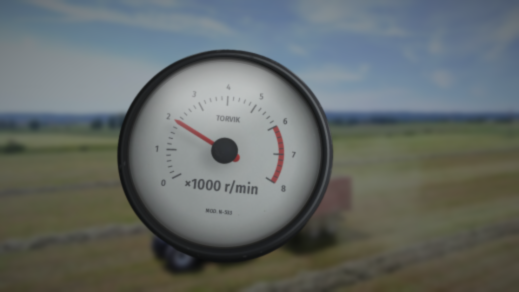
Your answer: 2000 (rpm)
